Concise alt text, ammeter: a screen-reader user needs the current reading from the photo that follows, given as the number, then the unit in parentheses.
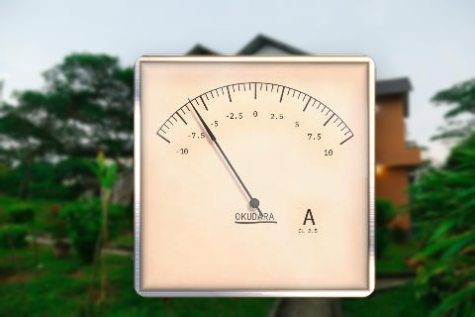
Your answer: -6 (A)
